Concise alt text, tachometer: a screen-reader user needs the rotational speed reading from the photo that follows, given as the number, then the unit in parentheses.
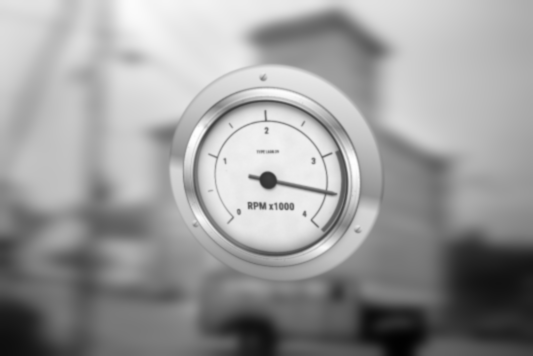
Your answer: 3500 (rpm)
